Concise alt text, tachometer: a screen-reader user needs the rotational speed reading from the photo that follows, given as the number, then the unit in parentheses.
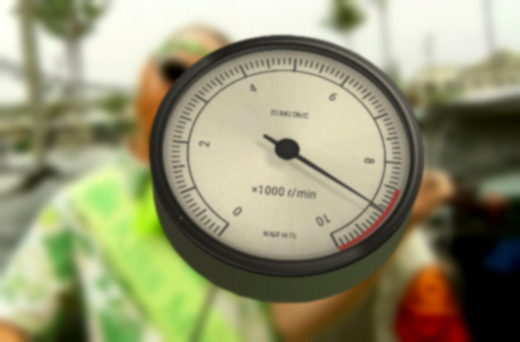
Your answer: 9000 (rpm)
